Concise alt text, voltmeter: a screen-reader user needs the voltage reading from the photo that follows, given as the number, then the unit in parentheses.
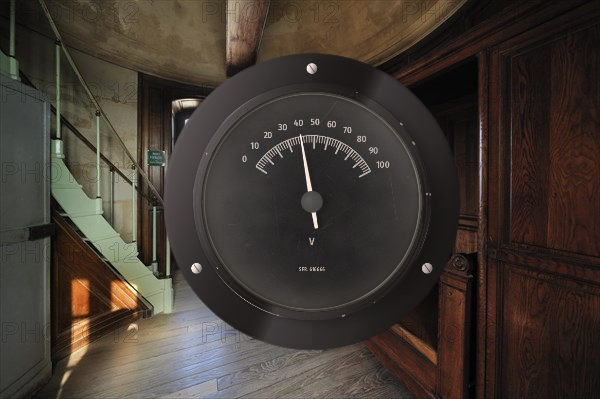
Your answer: 40 (V)
